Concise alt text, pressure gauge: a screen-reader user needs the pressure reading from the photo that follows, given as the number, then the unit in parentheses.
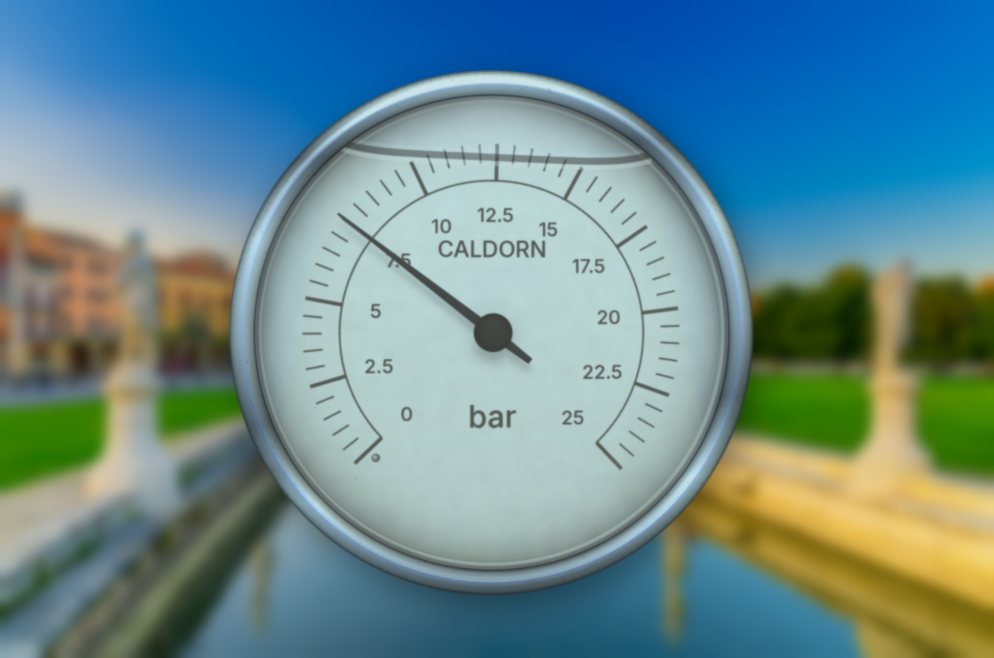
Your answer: 7.5 (bar)
